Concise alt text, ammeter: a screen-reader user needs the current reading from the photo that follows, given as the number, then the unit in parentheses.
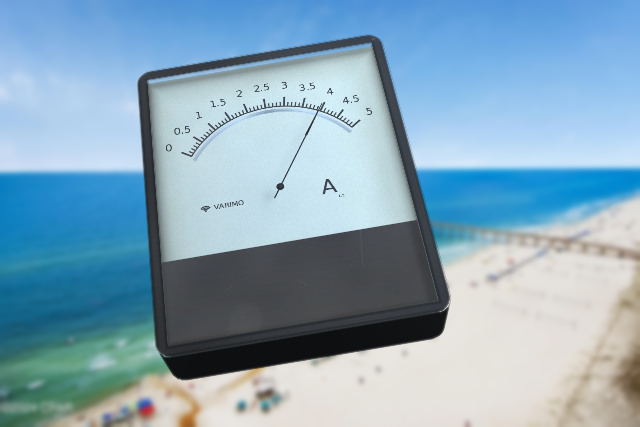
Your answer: 4 (A)
